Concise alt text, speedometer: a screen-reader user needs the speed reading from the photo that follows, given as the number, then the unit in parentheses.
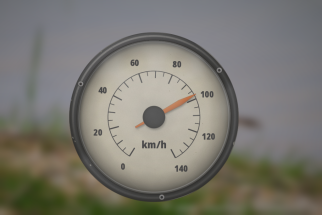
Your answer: 97.5 (km/h)
